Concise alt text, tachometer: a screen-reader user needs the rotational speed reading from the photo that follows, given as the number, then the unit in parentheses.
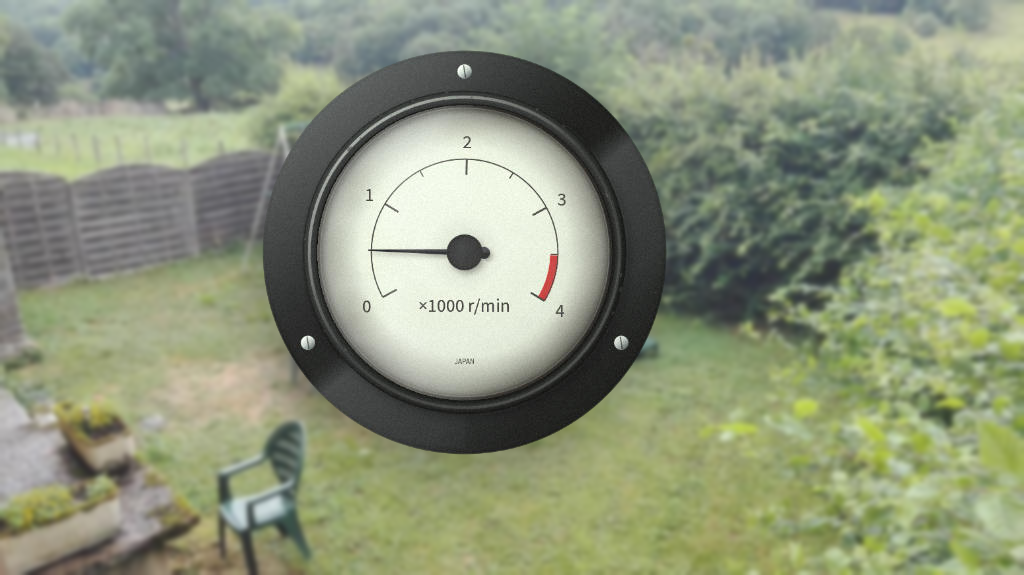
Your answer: 500 (rpm)
